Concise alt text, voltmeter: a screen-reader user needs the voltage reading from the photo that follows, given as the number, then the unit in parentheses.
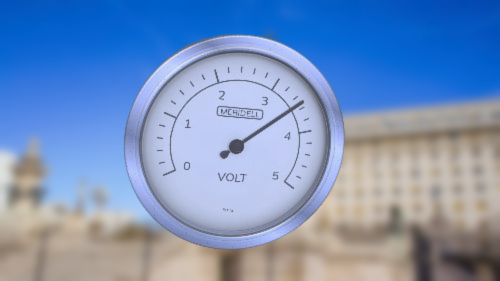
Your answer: 3.5 (V)
